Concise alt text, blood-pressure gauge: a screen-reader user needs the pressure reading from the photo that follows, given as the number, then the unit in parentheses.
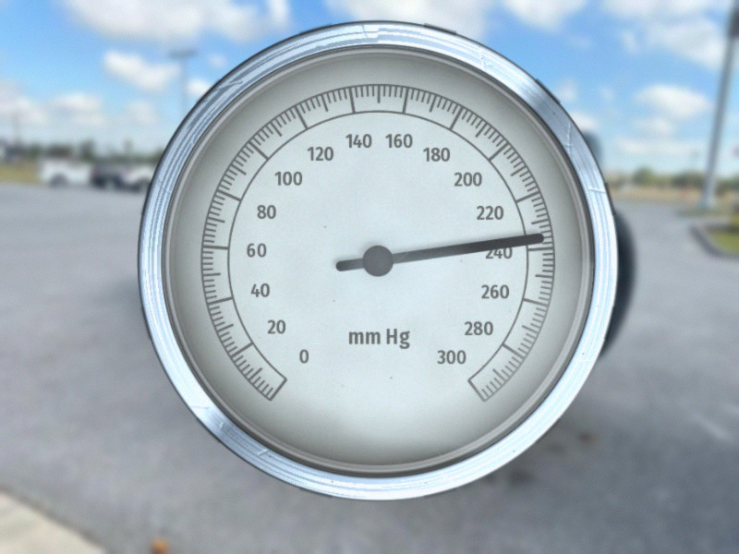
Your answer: 236 (mmHg)
